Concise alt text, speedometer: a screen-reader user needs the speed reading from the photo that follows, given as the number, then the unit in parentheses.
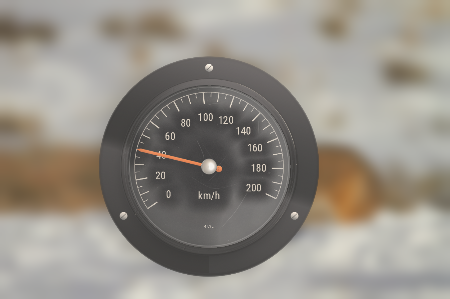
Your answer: 40 (km/h)
